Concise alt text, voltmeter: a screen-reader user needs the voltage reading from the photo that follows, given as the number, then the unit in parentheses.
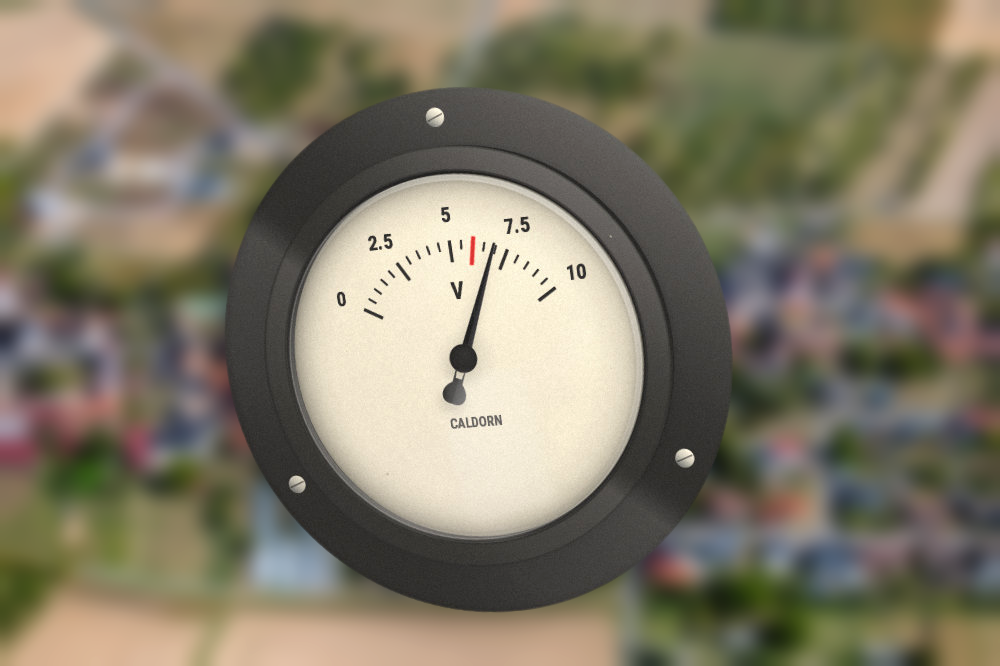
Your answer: 7 (V)
